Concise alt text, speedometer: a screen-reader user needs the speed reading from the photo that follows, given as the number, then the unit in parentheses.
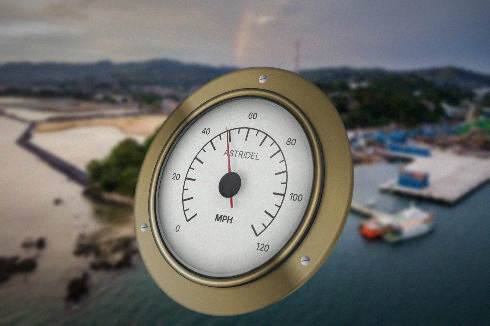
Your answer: 50 (mph)
